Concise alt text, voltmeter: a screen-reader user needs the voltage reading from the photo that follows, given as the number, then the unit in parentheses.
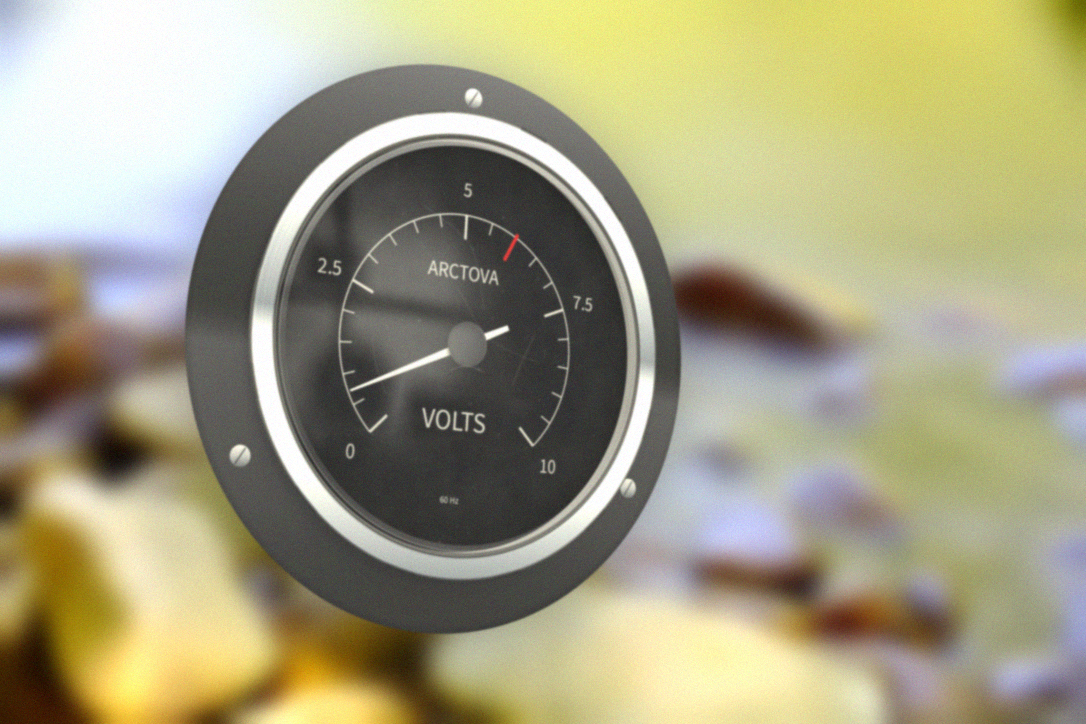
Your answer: 0.75 (V)
